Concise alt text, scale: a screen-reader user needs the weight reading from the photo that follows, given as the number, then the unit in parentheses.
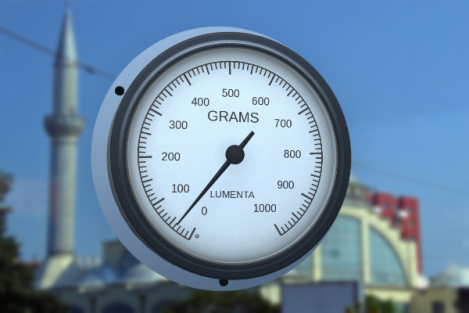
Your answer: 40 (g)
